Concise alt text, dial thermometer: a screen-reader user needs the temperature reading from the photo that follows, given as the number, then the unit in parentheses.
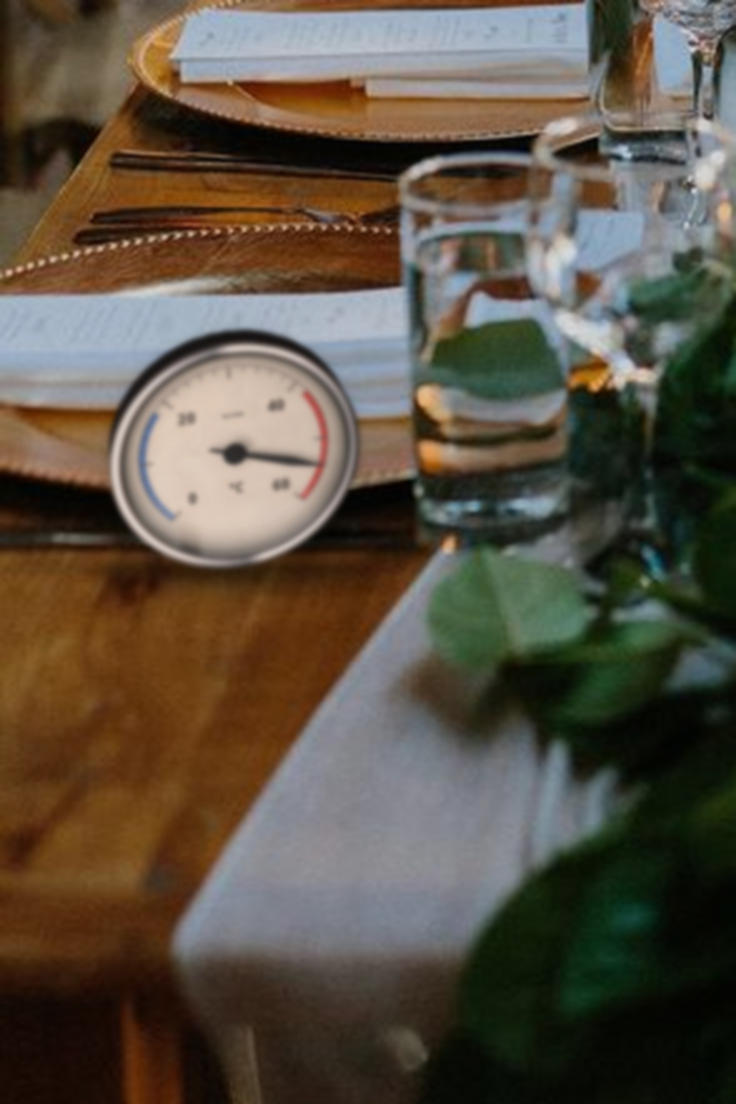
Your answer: 54 (°C)
